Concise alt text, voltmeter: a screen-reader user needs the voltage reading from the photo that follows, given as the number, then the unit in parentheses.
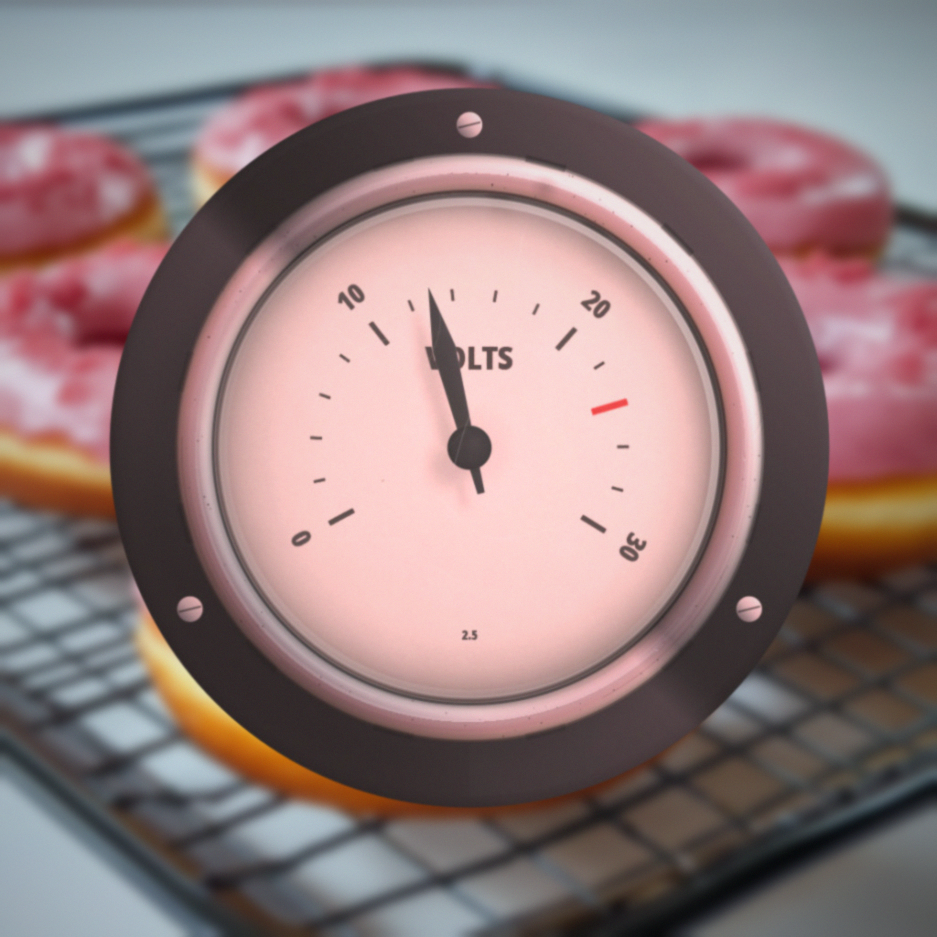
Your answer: 13 (V)
